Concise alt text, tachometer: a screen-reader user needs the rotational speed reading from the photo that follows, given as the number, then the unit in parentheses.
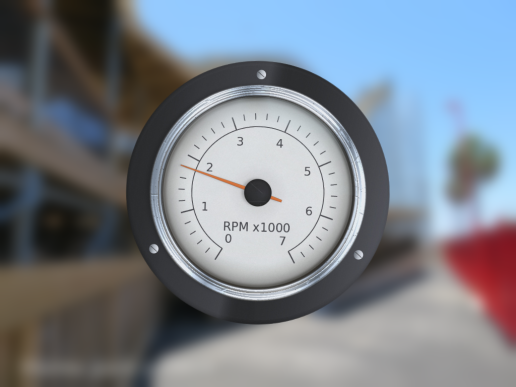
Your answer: 1800 (rpm)
